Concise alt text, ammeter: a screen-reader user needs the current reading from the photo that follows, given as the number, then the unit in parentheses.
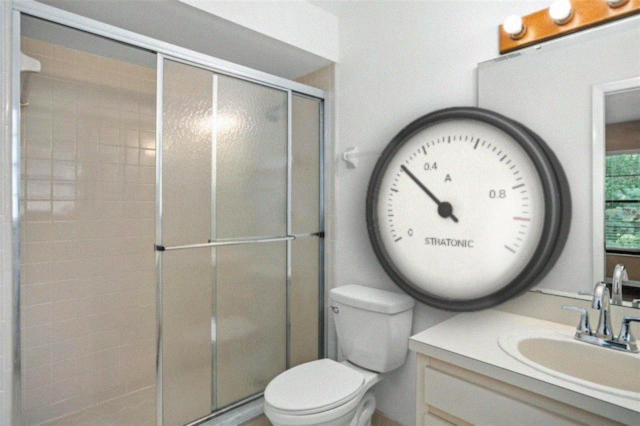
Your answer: 0.3 (A)
